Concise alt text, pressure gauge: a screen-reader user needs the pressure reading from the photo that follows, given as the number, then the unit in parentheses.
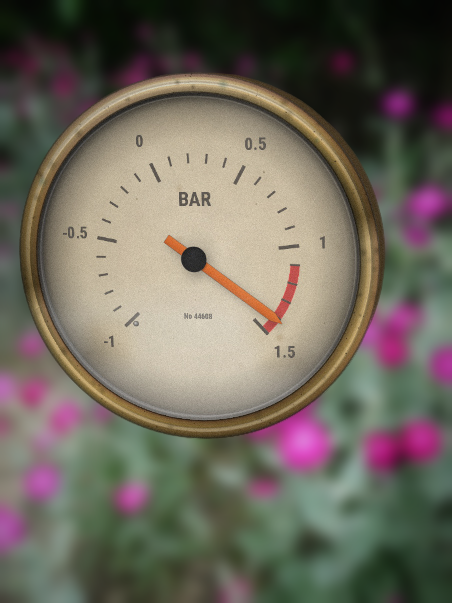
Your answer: 1.4 (bar)
